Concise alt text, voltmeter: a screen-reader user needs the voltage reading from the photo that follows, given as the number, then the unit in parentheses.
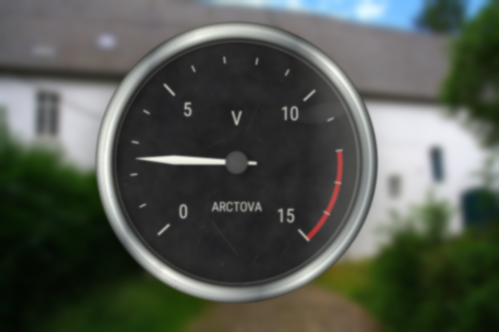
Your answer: 2.5 (V)
